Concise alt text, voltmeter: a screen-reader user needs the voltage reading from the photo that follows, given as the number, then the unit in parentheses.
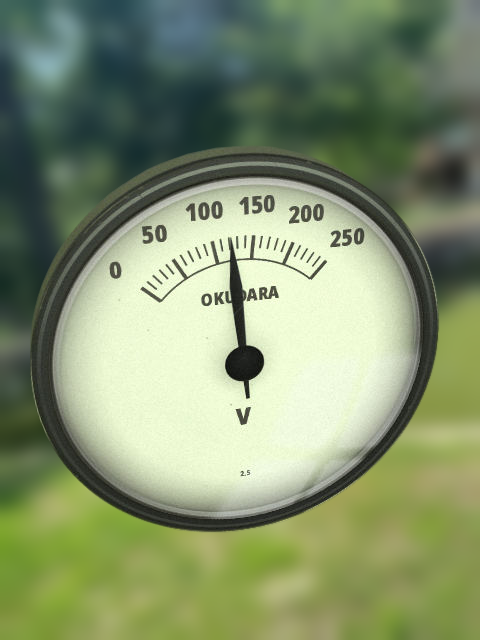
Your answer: 120 (V)
